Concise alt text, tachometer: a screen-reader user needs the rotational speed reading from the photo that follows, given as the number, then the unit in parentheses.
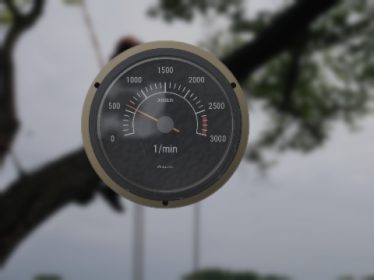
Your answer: 600 (rpm)
